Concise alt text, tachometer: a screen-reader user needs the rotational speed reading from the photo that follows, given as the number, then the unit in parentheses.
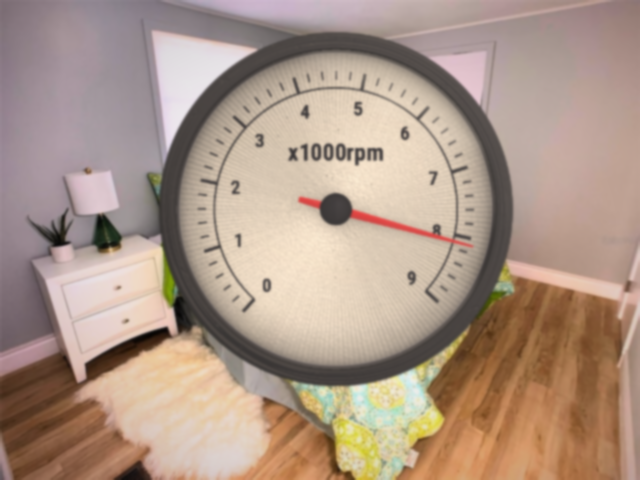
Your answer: 8100 (rpm)
